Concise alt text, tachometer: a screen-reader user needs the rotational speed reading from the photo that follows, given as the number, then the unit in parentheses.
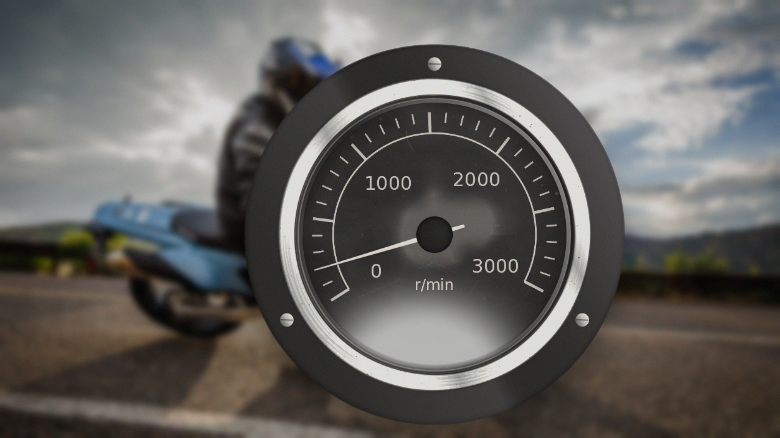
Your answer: 200 (rpm)
